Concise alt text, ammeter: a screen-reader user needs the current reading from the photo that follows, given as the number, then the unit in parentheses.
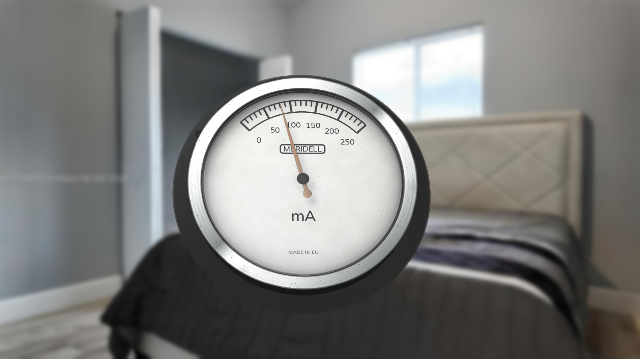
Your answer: 80 (mA)
